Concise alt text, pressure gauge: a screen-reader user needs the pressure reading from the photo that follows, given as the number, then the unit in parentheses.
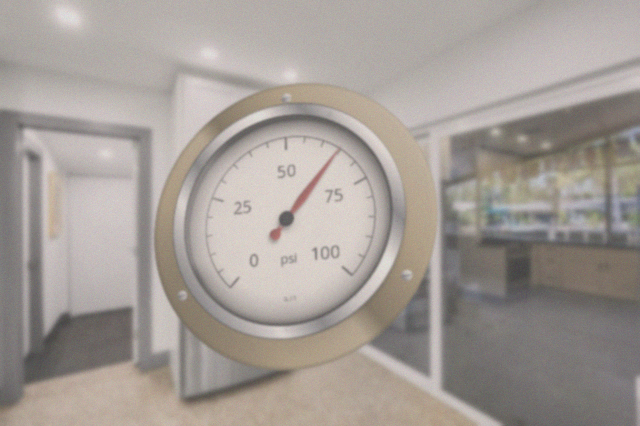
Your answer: 65 (psi)
